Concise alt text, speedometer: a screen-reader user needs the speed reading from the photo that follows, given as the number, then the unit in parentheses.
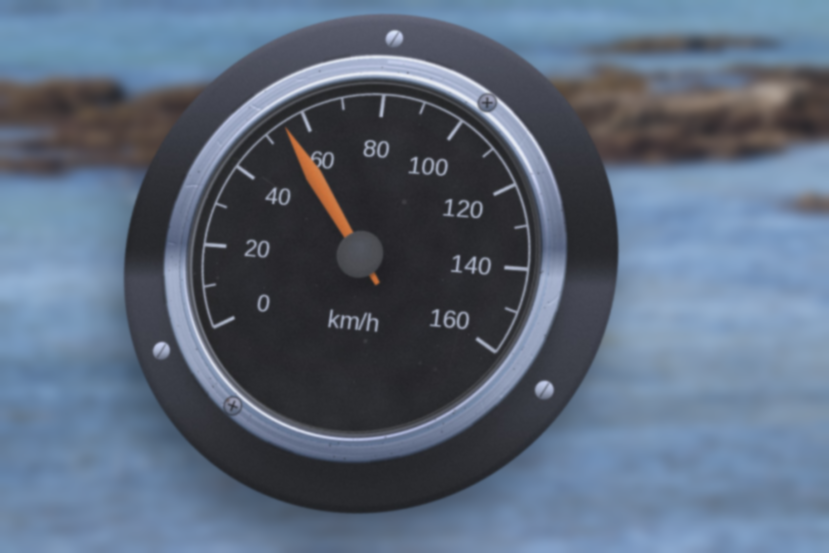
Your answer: 55 (km/h)
